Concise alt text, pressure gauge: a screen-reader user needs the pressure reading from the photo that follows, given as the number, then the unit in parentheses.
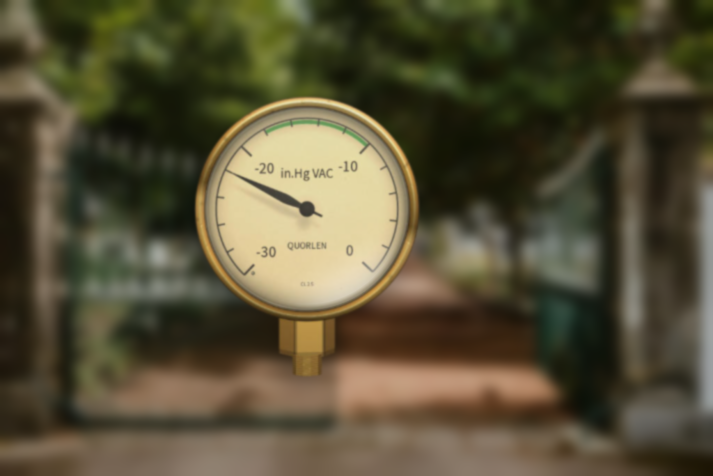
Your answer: -22 (inHg)
